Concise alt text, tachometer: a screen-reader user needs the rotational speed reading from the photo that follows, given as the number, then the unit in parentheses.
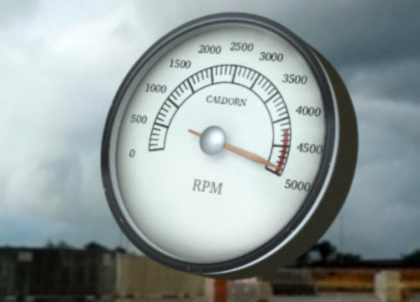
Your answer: 4900 (rpm)
